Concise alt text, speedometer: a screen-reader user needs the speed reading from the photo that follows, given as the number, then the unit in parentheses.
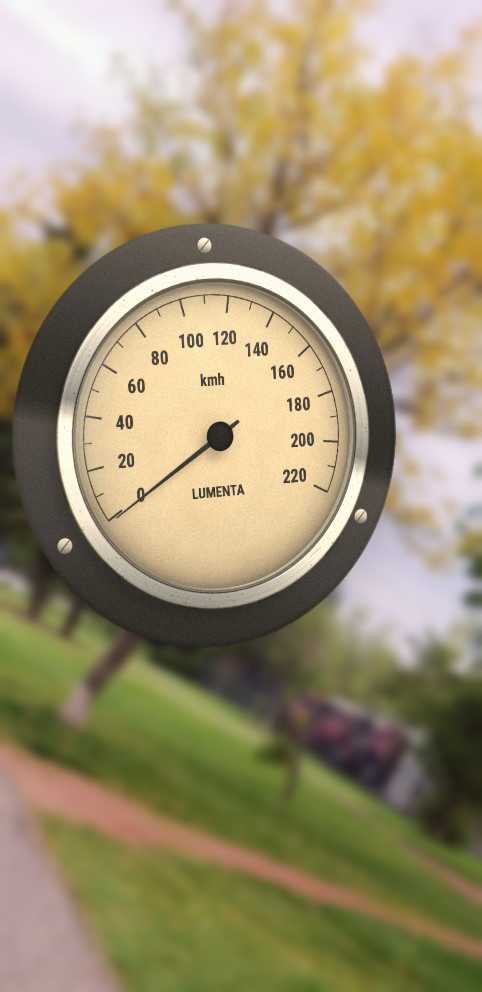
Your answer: 0 (km/h)
